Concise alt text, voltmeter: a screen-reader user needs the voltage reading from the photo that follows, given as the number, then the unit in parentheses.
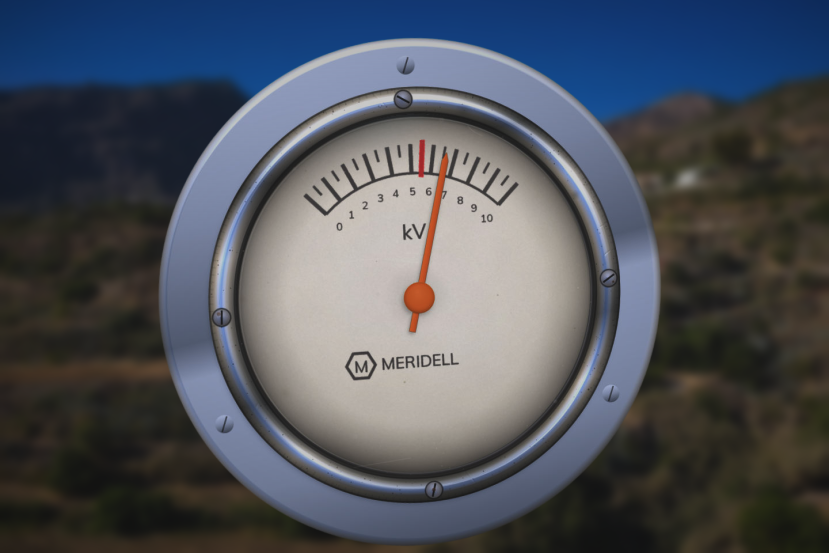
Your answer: 6.5 (kV)
